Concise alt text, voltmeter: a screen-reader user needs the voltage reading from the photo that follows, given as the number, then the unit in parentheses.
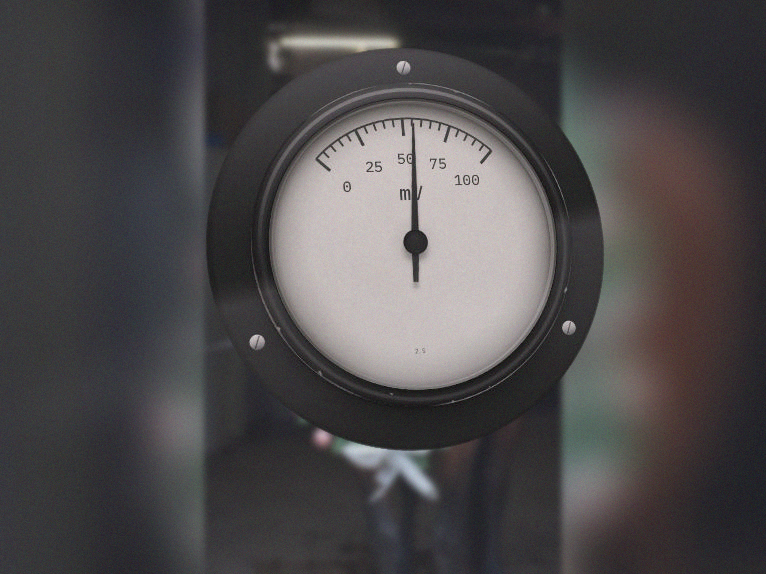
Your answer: 55 (mV)
